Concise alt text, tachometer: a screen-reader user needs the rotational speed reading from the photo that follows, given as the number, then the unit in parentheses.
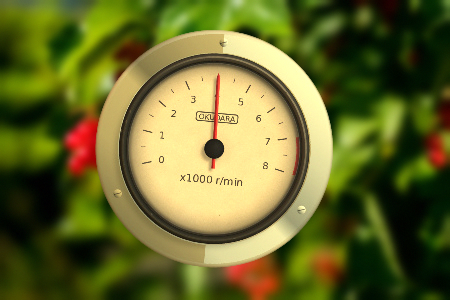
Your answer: 4000 (rpm)
